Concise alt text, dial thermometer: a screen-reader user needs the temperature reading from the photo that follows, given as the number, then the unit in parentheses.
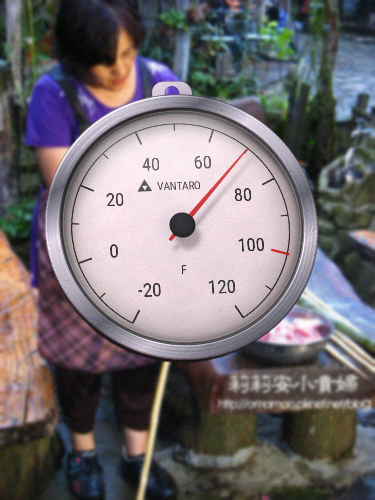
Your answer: 70 (°F)
